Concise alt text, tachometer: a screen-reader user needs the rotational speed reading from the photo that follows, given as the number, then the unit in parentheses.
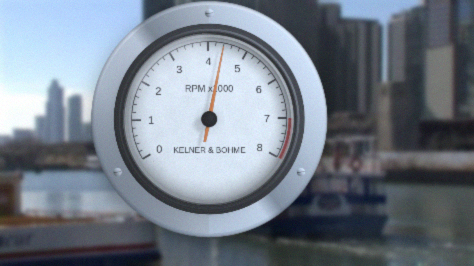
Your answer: 4400 (rpm)
